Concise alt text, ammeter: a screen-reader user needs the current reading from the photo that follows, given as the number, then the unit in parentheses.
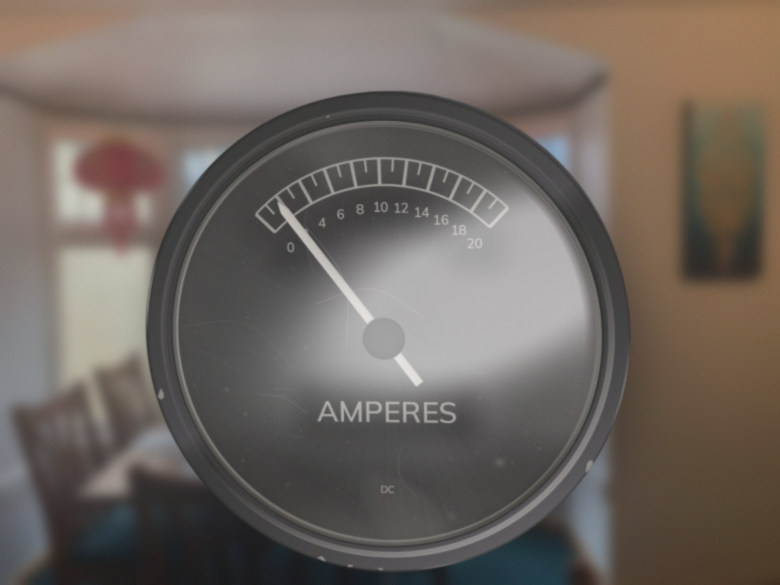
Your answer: 2 (A)
